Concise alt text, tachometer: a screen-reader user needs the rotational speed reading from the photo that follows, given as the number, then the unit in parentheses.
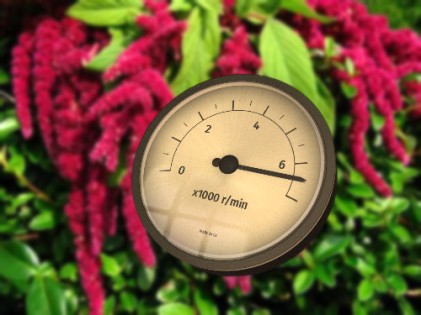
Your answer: 6500 (rpm)
